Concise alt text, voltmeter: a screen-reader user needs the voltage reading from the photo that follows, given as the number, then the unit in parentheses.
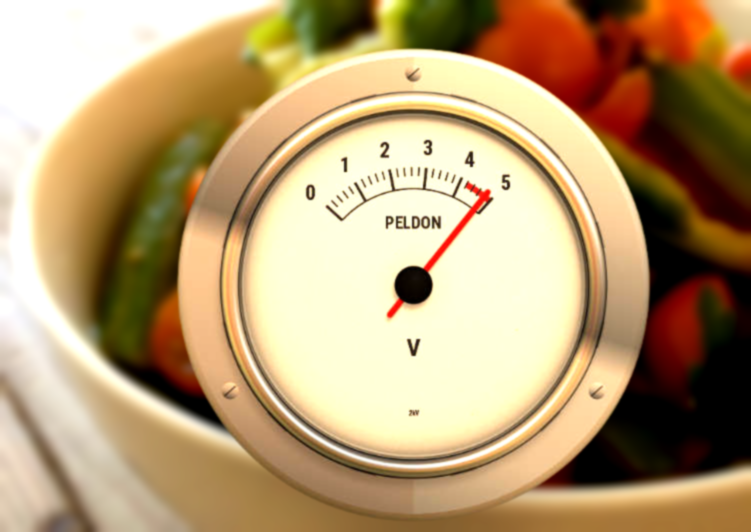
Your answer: 4.8 (V)
